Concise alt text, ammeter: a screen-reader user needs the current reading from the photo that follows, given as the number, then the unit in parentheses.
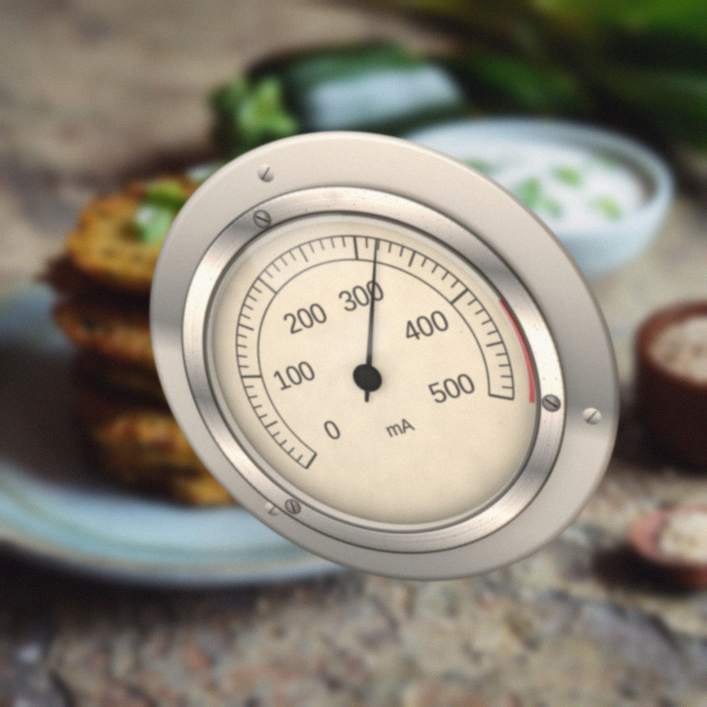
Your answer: 320 (mA)
